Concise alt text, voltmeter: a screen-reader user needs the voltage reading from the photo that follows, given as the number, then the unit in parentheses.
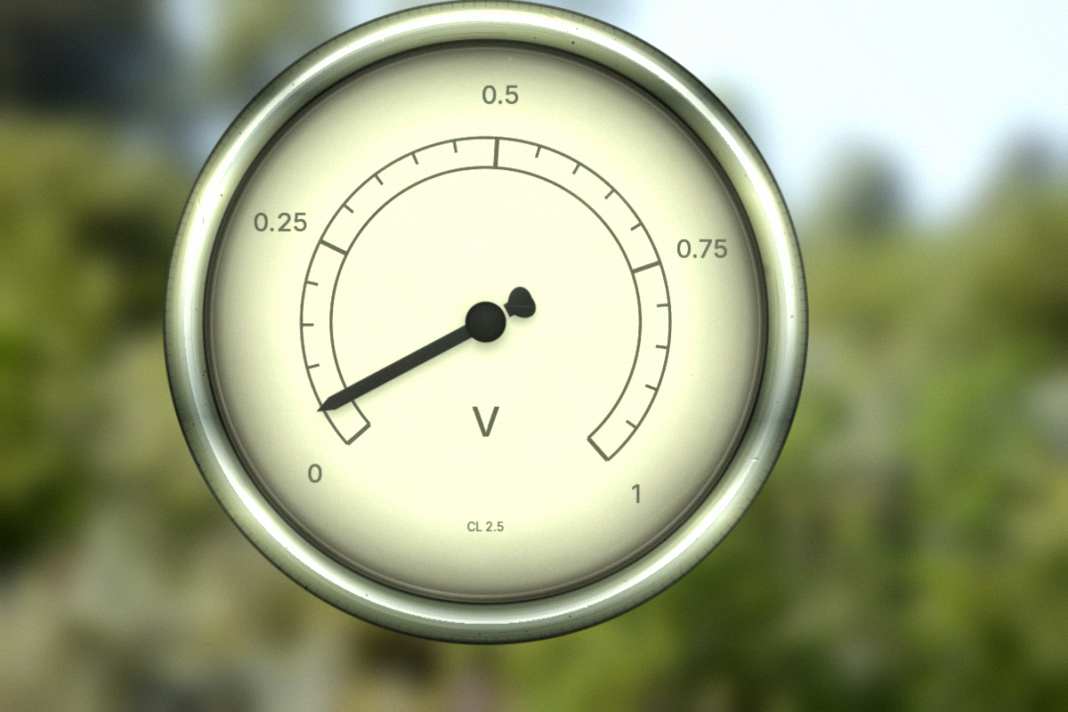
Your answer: 0.05 (V)
